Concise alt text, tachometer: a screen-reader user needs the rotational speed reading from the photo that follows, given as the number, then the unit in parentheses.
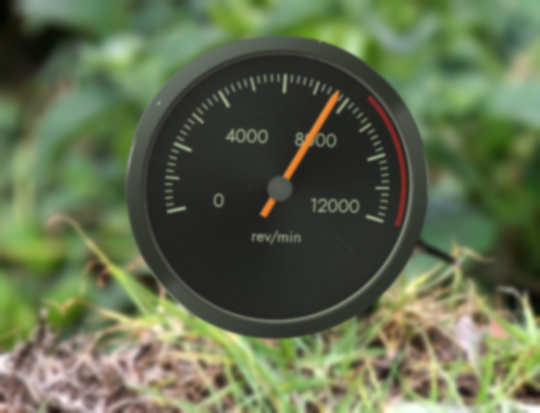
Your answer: 7600 (rpm)
